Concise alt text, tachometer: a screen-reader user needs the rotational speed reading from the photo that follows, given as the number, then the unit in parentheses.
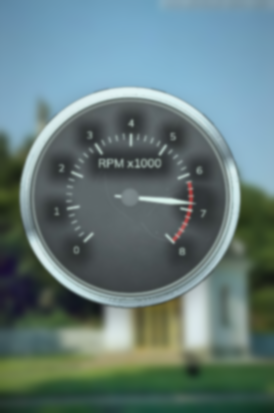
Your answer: 6800 (rpm)
